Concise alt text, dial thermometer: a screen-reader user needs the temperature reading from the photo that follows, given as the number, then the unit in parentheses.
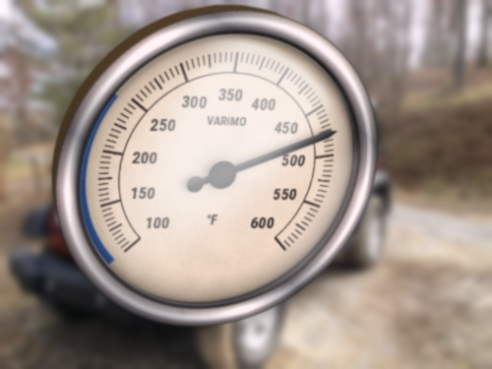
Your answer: 475 (°F)
